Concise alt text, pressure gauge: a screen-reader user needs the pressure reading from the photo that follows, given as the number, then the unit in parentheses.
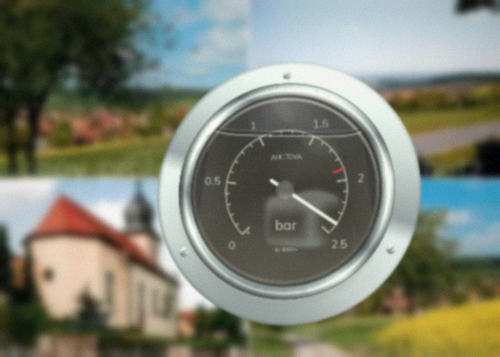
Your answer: 2.4 (bar)
